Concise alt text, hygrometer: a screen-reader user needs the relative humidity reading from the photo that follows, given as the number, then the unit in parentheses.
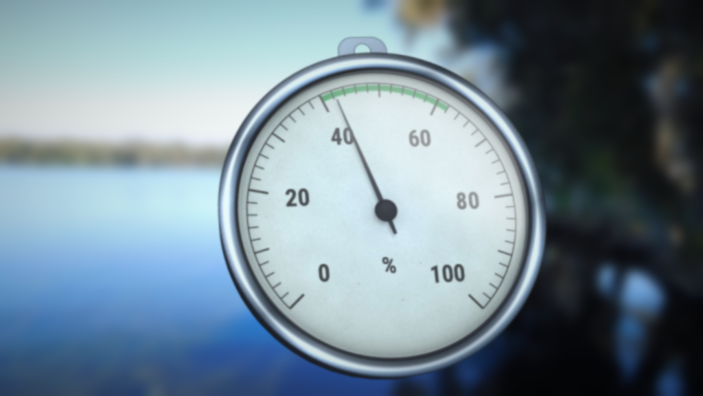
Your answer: 42 (%)
